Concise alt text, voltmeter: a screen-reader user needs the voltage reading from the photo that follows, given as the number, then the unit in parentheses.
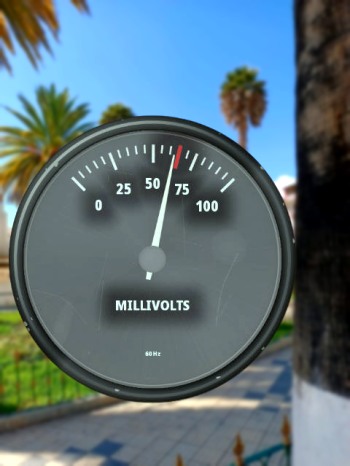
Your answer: 62.5 (mV)
